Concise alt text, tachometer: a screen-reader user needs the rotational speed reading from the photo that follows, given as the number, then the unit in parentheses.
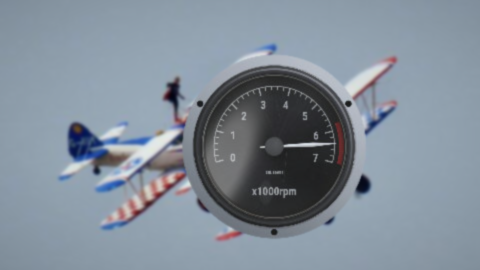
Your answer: 6400 (rpm)
